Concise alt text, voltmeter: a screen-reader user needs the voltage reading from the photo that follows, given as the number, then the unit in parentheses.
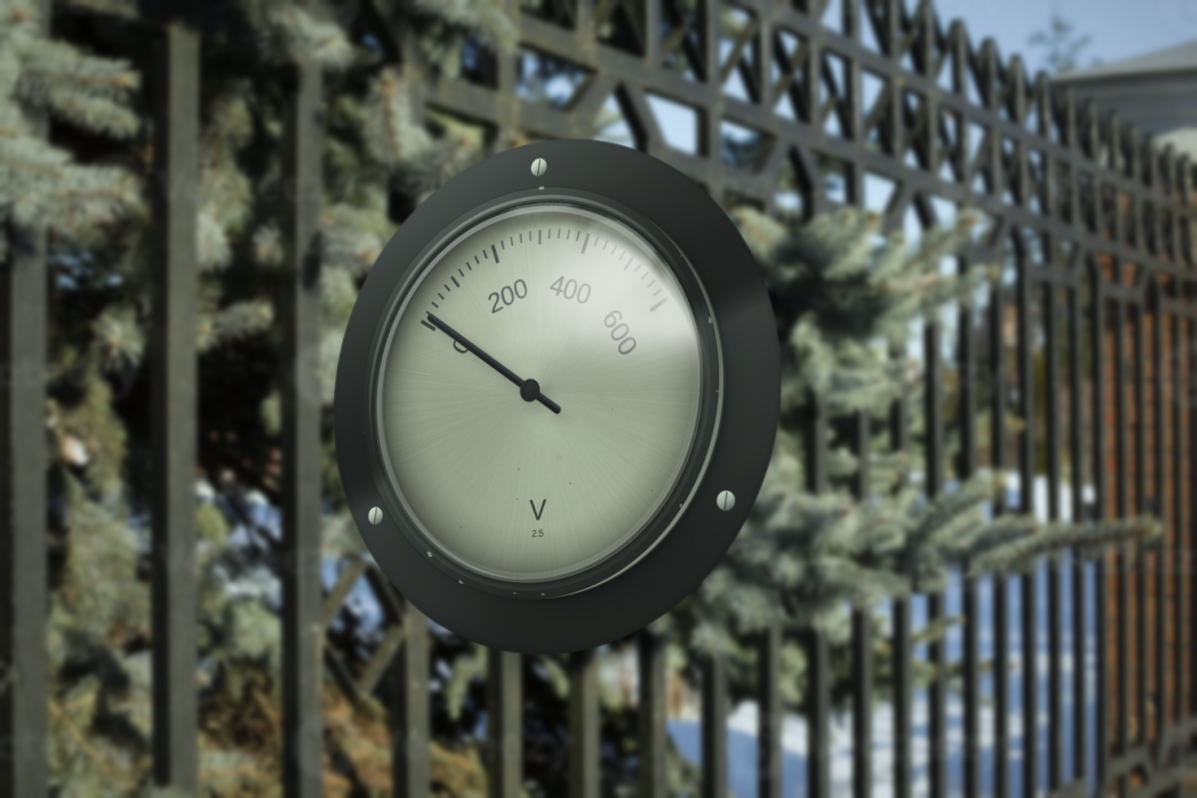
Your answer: 20 (V)
